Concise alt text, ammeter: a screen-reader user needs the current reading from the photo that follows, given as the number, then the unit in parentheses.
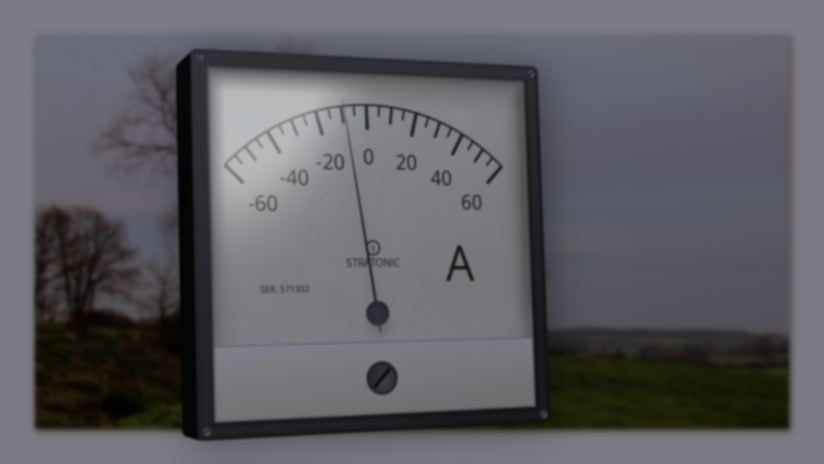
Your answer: -10 (A)
